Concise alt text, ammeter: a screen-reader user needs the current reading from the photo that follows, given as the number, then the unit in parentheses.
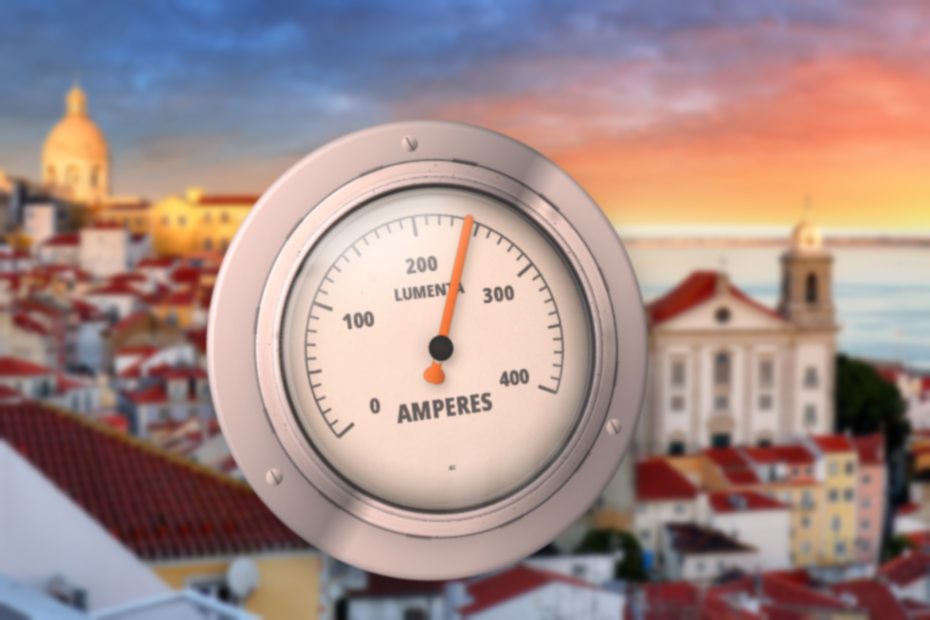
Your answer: 240 (A)
